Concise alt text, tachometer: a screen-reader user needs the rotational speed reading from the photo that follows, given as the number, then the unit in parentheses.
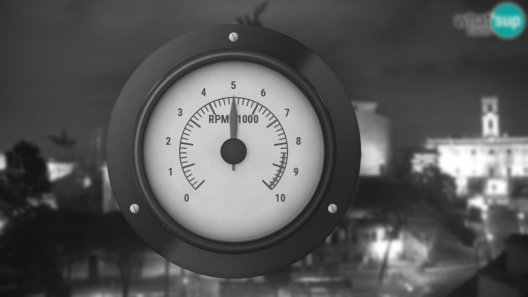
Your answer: 5000 (rpm)
